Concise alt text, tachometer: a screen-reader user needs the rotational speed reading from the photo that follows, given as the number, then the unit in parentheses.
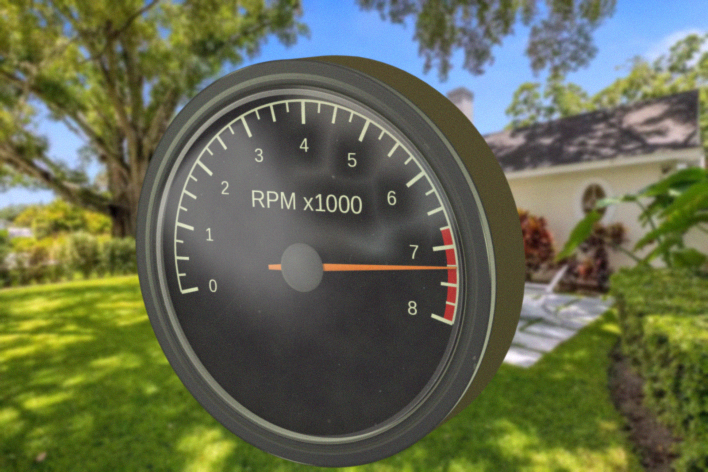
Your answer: 7250 (rpm)
